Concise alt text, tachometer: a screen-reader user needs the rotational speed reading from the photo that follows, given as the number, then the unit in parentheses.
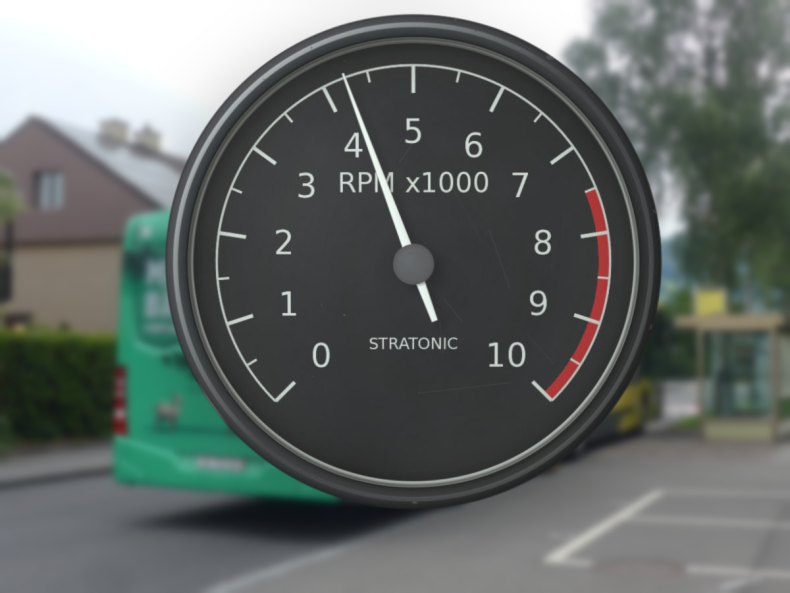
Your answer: 4250 (rpm)
